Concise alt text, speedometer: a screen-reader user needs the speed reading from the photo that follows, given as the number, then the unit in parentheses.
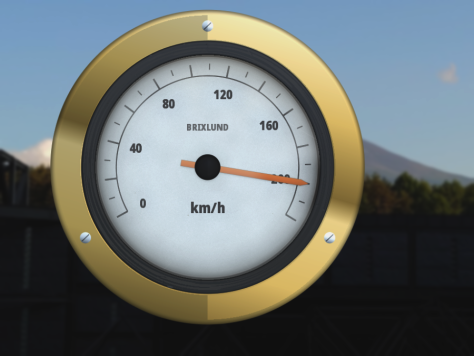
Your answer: 200 (km/h)
